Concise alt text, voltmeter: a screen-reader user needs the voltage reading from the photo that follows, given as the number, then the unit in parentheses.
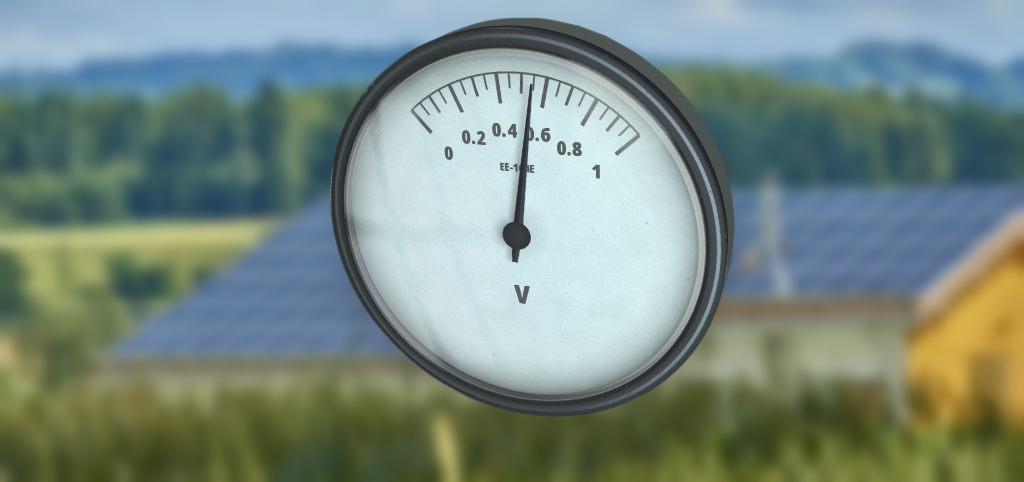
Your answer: 0.55 (V)
